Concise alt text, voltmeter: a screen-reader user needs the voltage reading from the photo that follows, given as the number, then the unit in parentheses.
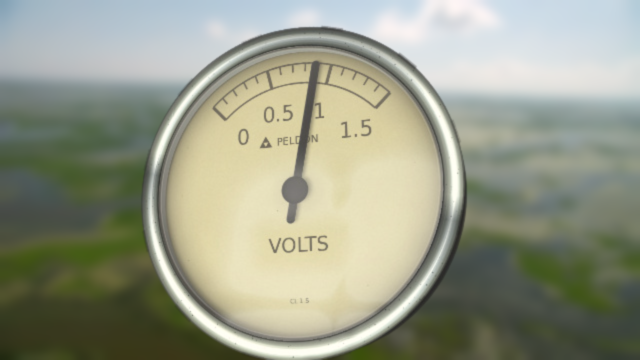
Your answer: 0.9 (V)
